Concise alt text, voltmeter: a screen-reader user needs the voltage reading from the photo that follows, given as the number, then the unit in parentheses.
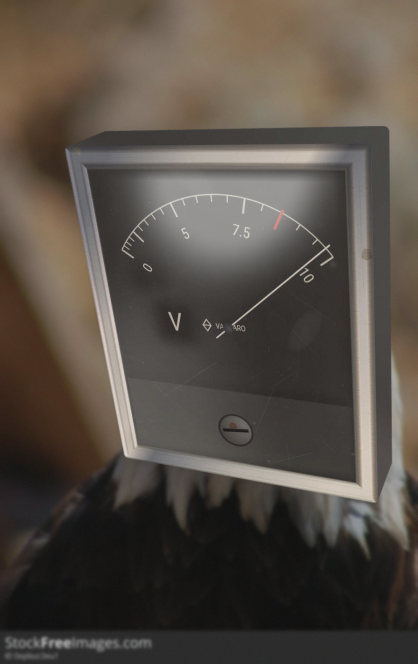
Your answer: 9.75 (V)
